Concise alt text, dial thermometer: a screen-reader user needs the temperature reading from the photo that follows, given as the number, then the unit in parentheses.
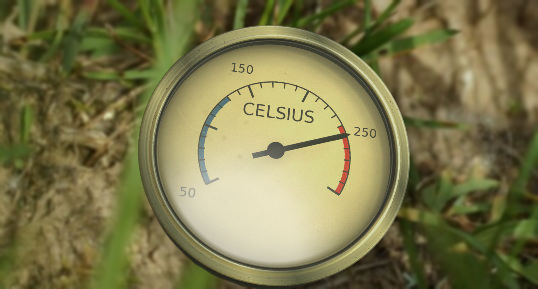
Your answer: 250 (°C)
